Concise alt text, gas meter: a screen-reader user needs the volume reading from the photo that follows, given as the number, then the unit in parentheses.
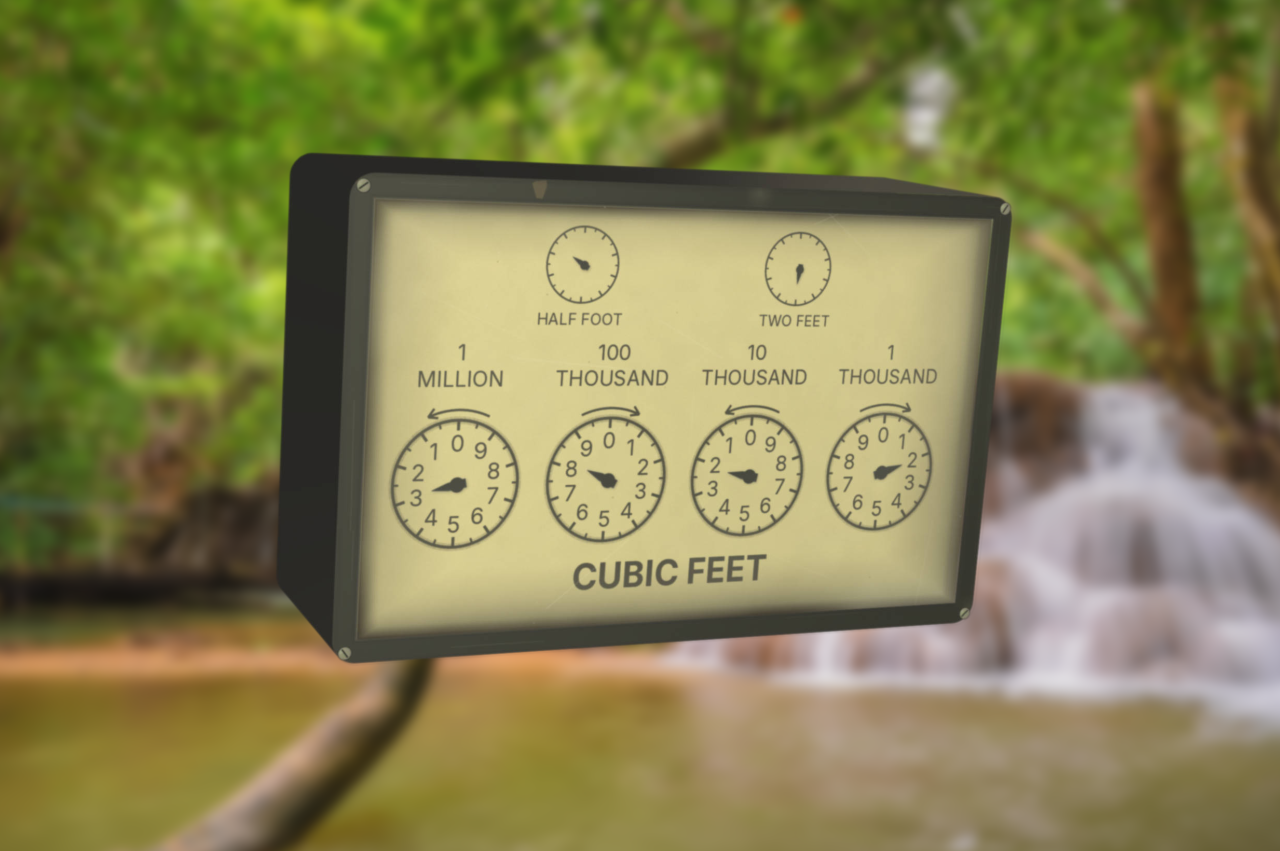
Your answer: 282200 (ft³)
